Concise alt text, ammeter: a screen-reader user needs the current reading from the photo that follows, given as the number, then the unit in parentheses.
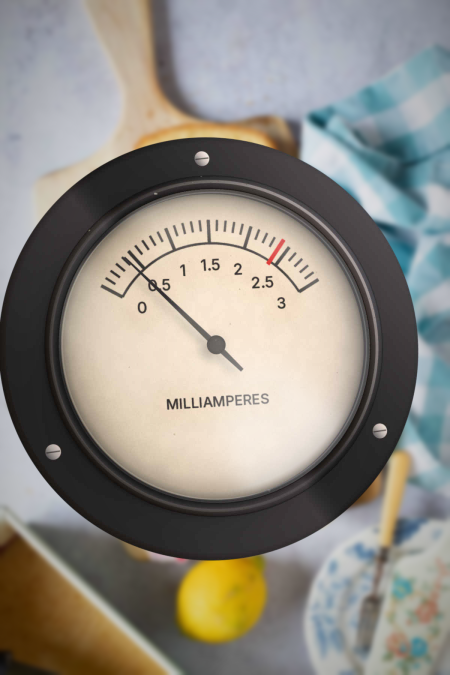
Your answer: 0.4 (mA)
